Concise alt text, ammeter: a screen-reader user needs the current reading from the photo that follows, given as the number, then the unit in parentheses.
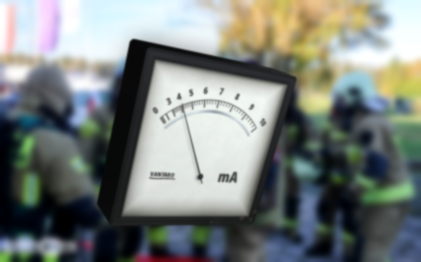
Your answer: 4 (mA)
